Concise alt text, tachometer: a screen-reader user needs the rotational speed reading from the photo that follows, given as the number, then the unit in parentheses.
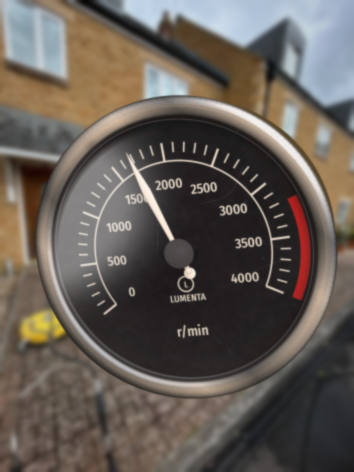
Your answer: 1700 (rpm)
